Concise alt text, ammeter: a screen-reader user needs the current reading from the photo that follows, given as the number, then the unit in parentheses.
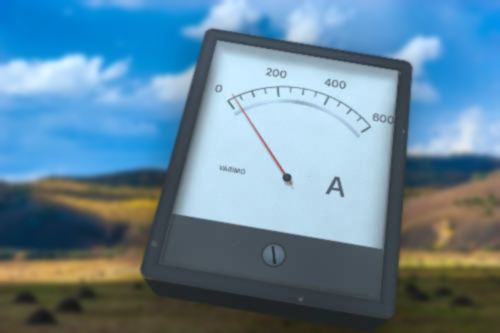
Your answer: 25 (A)
